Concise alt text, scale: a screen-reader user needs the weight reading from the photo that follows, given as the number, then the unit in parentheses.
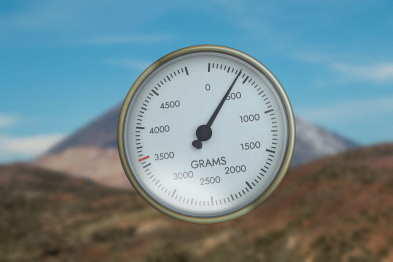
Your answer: 400 (g)
